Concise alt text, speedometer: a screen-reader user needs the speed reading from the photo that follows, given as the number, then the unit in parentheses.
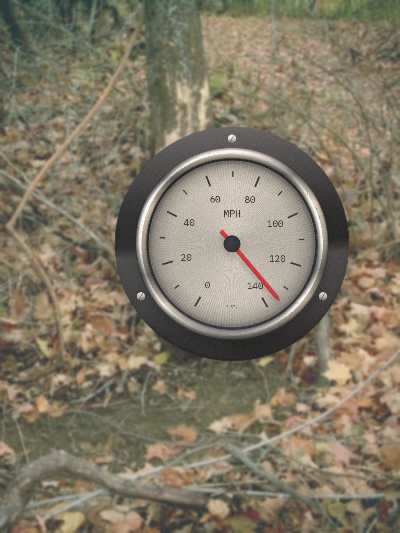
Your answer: 135 (mph)
